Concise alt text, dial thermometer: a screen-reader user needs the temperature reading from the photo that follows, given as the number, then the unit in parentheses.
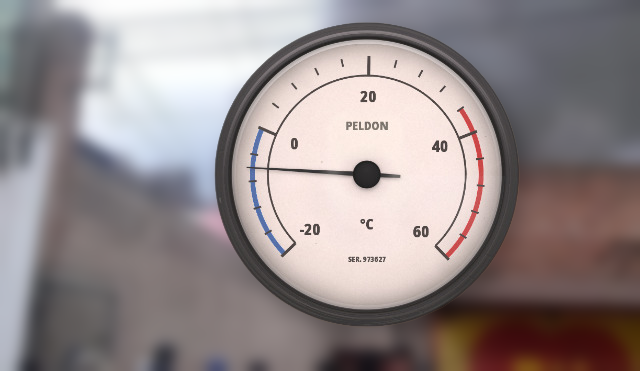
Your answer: -6 (°C)
